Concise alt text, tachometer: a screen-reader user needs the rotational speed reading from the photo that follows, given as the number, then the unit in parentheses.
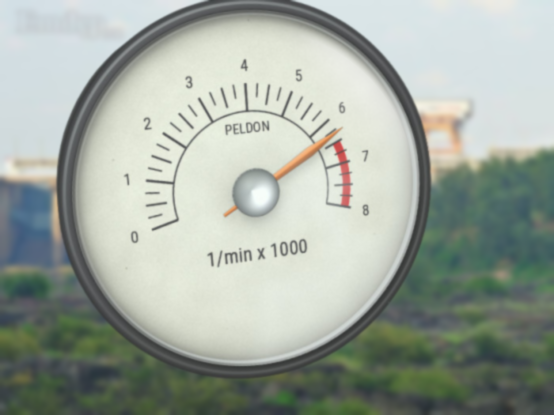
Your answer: 6250 (rpm)
